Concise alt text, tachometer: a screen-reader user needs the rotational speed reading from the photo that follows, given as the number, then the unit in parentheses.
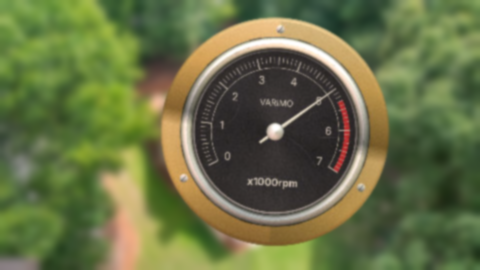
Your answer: 5000 (rpm)
